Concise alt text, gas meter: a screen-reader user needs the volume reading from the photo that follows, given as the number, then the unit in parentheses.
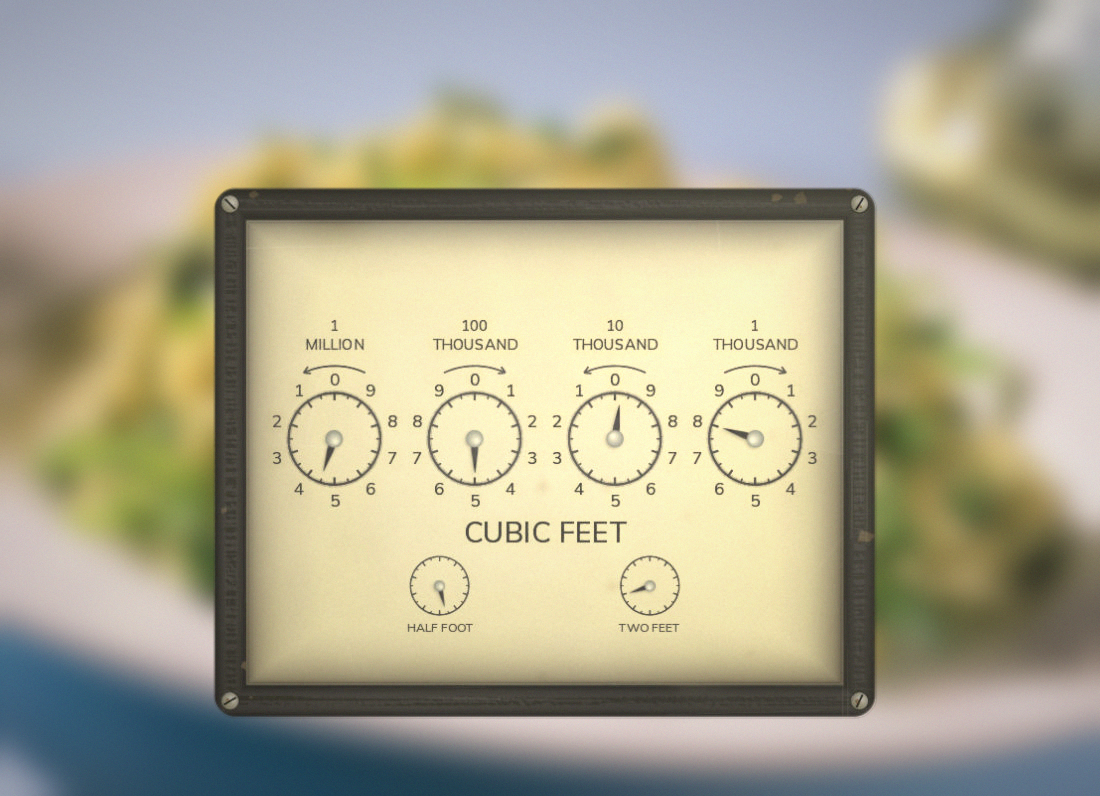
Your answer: 449800 (ft³)
